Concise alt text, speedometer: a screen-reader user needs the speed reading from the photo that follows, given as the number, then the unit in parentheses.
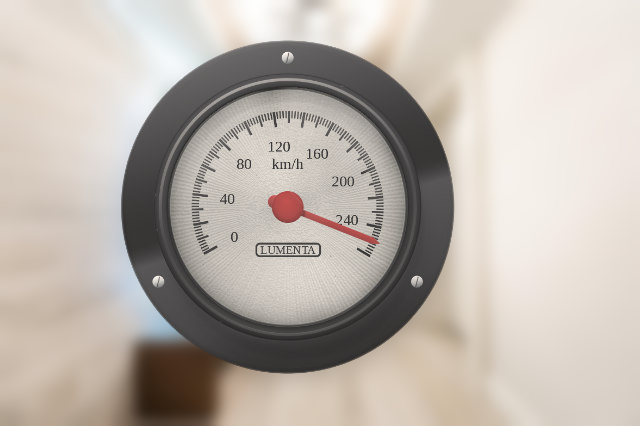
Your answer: 250 (km/h)
